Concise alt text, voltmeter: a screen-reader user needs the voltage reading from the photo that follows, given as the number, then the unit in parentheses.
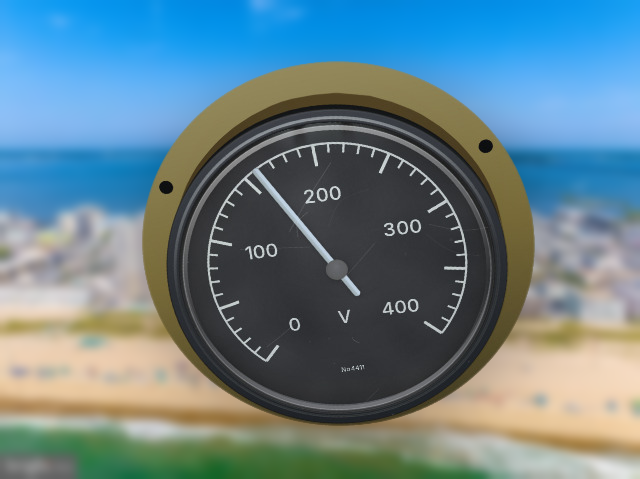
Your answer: 160 (V)
